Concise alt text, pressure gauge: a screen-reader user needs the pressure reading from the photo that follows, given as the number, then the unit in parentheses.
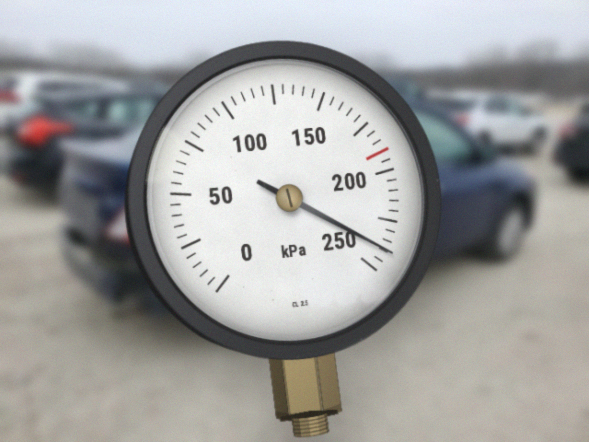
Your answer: 240 (kPa)
